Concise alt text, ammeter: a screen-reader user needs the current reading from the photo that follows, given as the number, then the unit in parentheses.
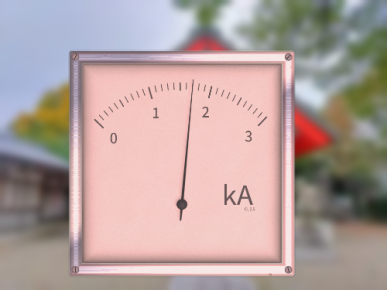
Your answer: 1.7 (kA)
